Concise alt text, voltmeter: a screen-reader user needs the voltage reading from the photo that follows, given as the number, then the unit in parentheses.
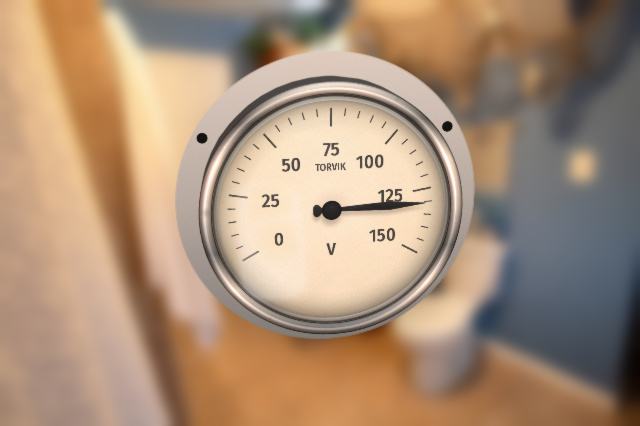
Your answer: 130 (V)
